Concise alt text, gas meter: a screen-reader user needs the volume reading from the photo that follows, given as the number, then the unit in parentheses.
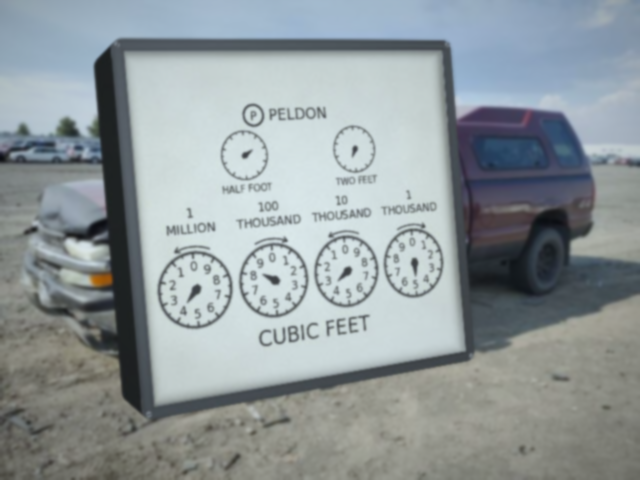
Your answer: 383500 (ft³)
